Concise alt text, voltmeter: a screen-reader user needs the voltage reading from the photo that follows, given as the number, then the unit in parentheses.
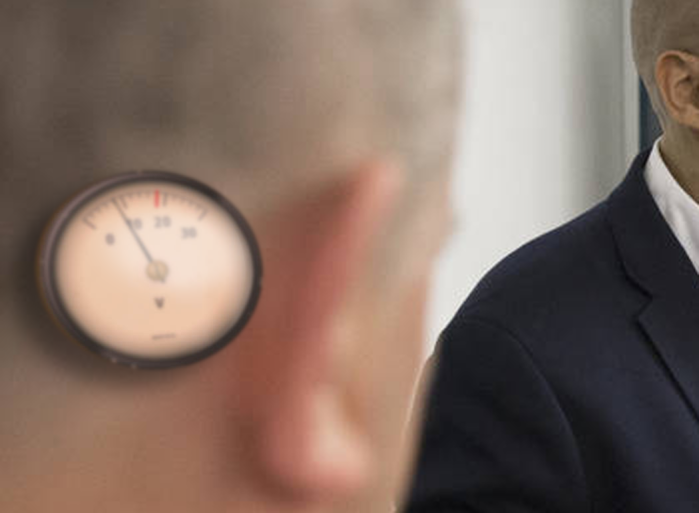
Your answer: 8 (V)
